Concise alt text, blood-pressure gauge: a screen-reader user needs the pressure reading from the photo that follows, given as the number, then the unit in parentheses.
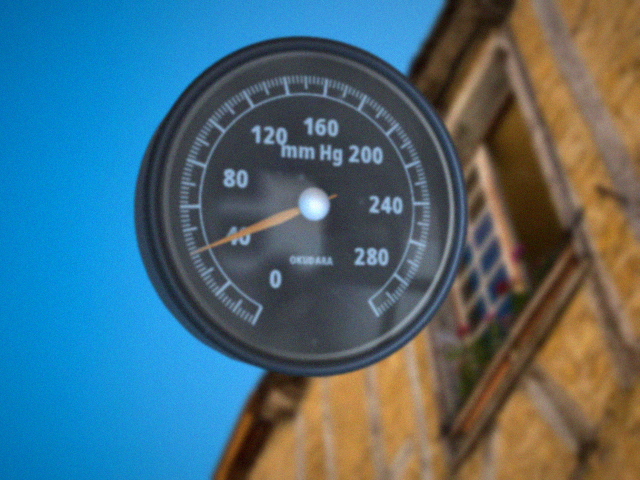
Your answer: 40 (mmHg)
